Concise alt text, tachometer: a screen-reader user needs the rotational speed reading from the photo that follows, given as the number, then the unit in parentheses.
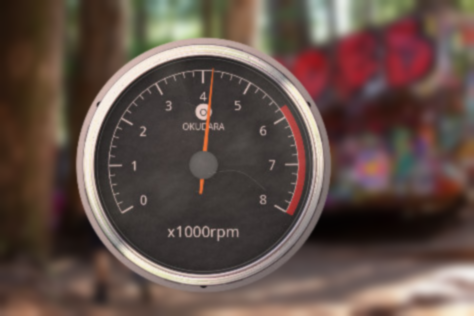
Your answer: 4200 (rpm)
